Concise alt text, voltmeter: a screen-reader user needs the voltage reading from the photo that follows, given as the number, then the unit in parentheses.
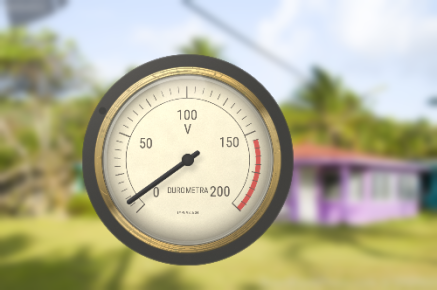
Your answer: 7.5 (V)
